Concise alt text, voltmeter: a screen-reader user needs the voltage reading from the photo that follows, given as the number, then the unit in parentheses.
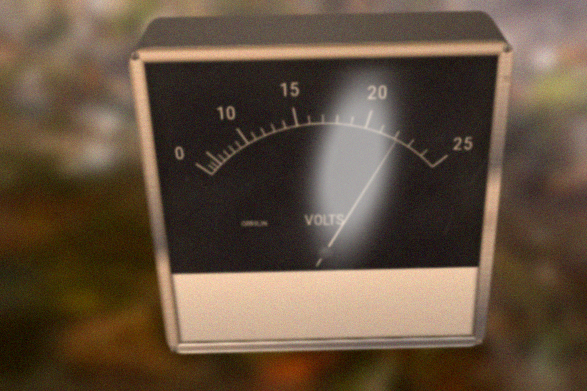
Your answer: 22 (V)
